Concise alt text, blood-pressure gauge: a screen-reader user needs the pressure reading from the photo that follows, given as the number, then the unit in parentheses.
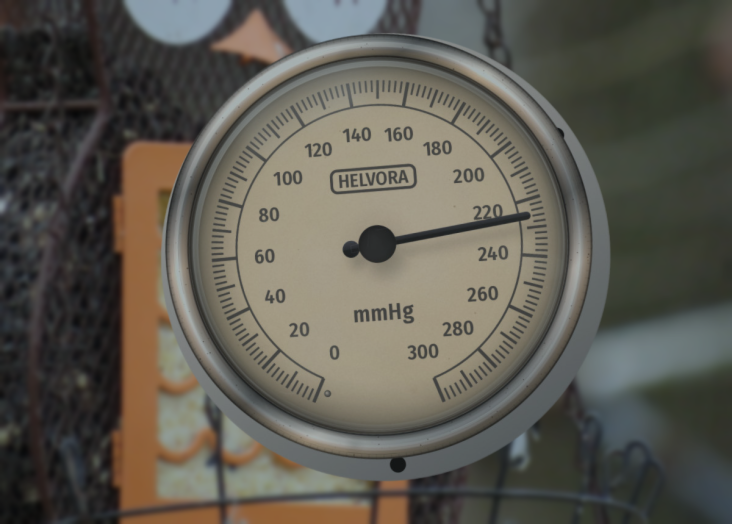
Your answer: 226 (mmHg)
